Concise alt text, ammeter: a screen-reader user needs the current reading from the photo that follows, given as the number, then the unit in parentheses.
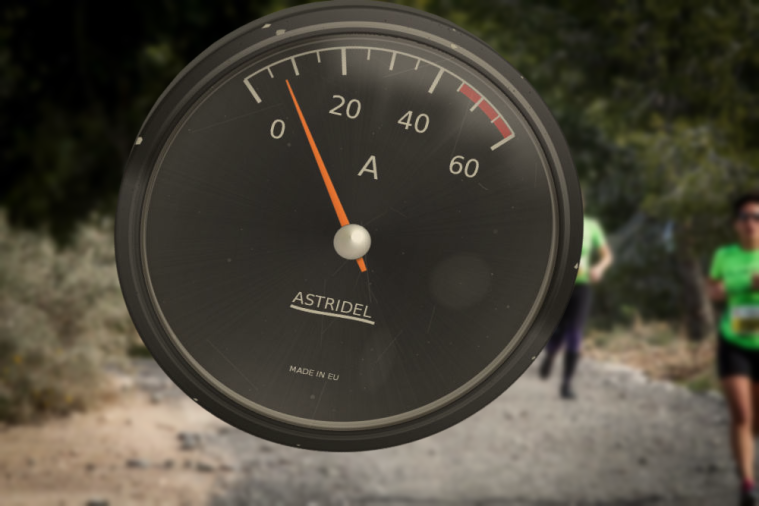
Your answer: 7.5 (A)
